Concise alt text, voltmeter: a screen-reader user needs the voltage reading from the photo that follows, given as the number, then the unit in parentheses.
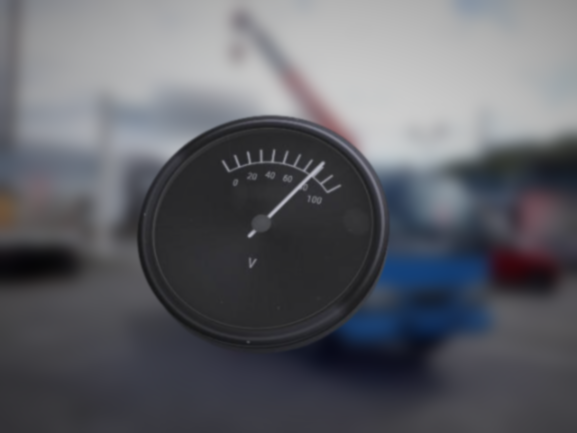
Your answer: 80 (V)
